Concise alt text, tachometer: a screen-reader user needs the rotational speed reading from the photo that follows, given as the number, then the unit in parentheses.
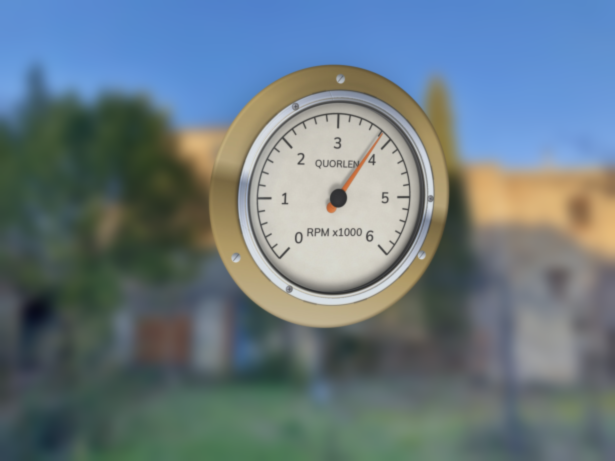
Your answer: 3800 (rpm)
